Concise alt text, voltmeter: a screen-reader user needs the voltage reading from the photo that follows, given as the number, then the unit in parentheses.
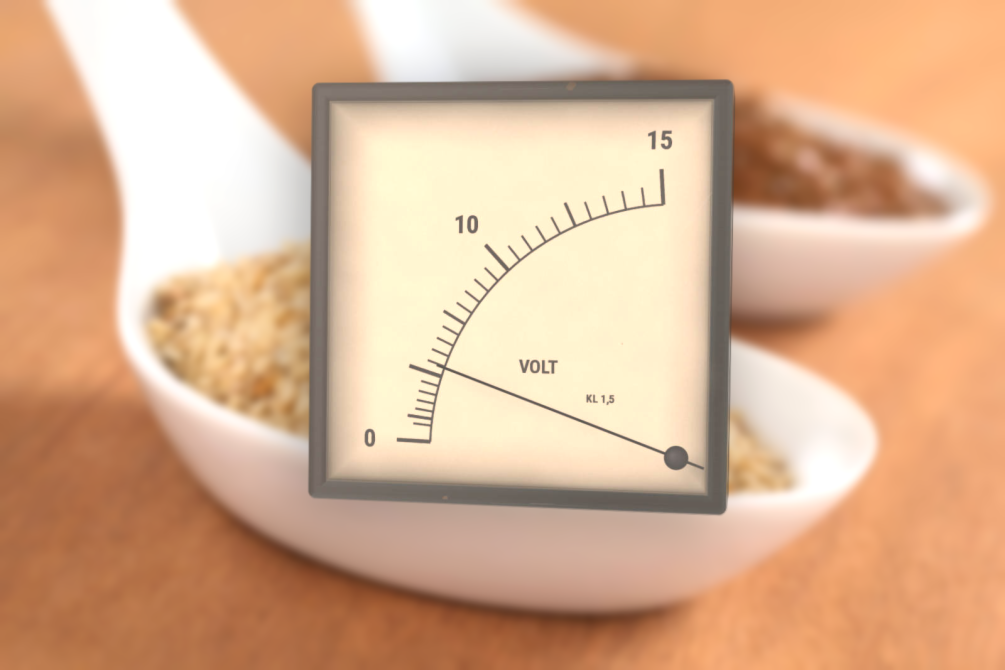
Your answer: 5.5 (V)
